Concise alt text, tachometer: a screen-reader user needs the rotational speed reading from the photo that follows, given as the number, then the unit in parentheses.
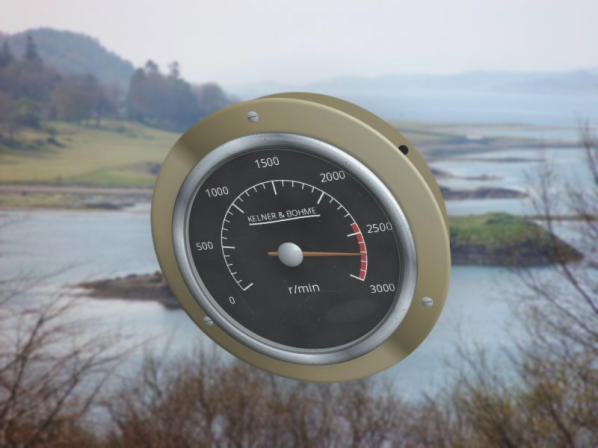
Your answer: 2700 (rpm)
